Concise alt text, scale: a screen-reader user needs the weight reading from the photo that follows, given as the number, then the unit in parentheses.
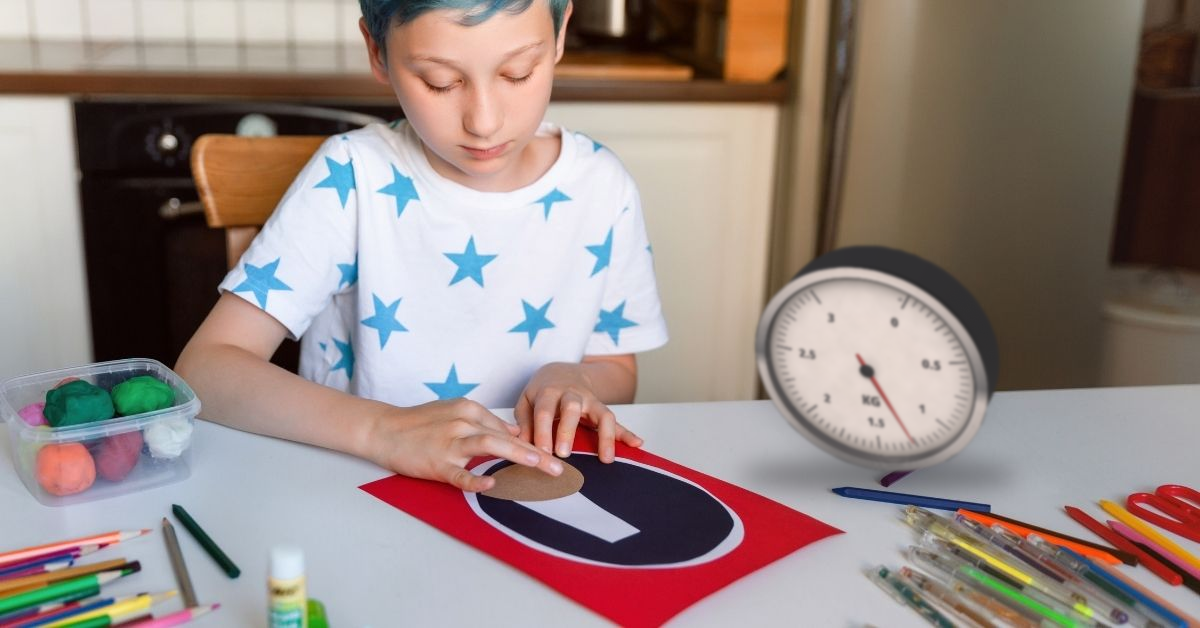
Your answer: 1.25 (kg)
